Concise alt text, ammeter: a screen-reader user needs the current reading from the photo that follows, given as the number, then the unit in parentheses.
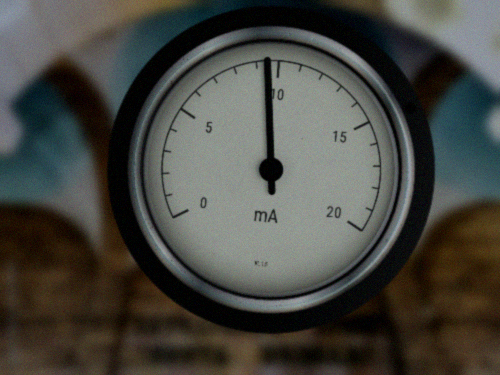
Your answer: 9.5 (mA)
